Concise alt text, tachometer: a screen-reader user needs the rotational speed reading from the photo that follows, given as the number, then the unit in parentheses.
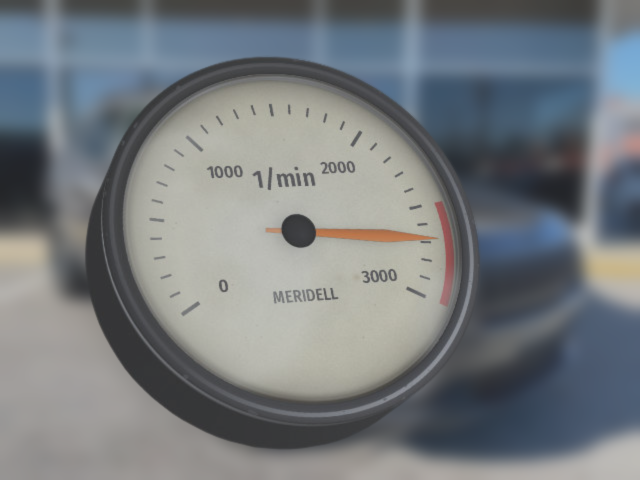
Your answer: 2700 (rpm)
